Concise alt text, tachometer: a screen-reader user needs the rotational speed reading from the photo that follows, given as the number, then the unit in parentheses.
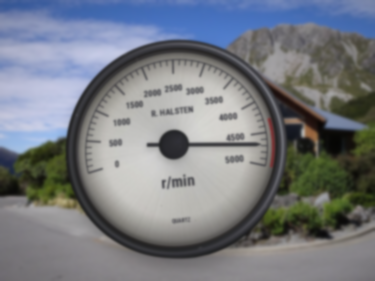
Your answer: 4700 (rpm)
